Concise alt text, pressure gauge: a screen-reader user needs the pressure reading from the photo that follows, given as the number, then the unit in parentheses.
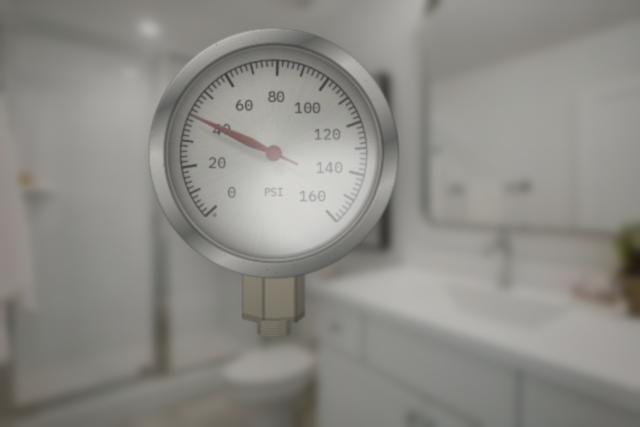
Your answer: 40 (psi)
